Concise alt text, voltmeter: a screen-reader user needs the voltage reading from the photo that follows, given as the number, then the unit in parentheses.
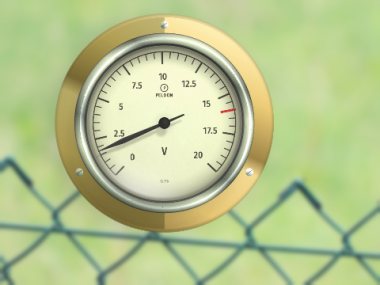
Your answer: 1.75 (V)
